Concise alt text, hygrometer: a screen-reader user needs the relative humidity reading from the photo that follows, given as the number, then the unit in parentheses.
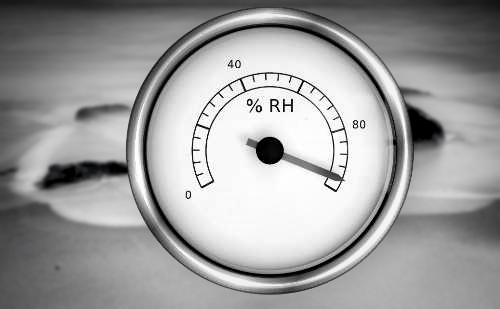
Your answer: 96 (%)
